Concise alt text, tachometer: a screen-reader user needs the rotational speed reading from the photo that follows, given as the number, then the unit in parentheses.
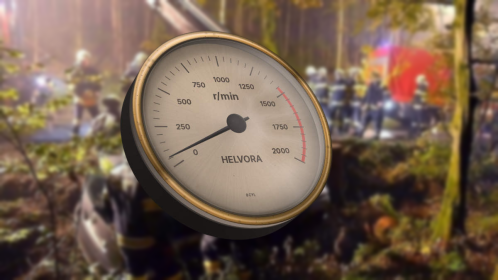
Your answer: 50 (rpm)
